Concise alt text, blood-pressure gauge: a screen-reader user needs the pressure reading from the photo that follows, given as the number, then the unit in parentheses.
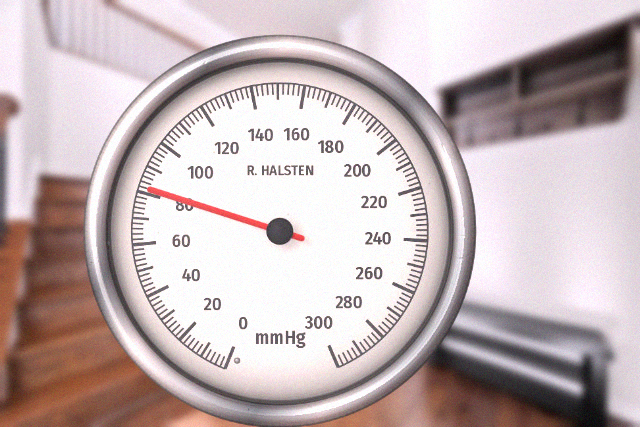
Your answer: 82 (mmHg)
